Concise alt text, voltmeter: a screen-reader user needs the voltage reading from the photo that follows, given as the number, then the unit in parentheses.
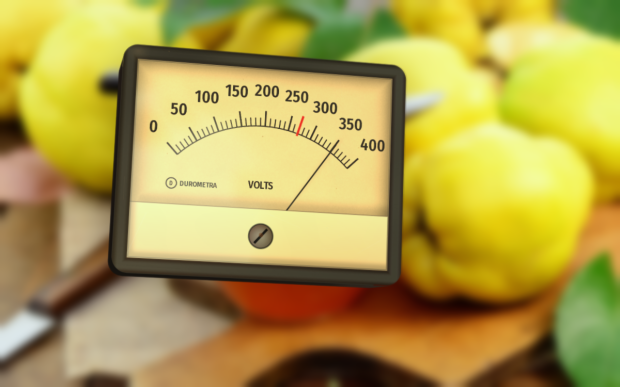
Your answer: 350 (V)
